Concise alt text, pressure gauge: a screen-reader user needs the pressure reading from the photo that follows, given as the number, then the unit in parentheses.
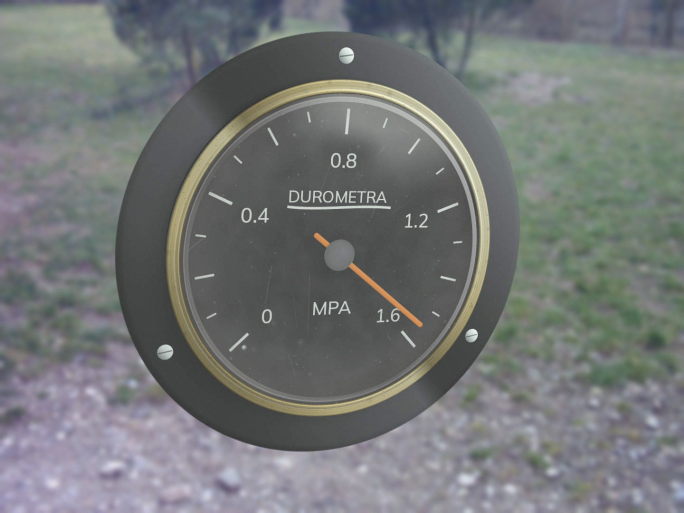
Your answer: 1.55 (MPa)
